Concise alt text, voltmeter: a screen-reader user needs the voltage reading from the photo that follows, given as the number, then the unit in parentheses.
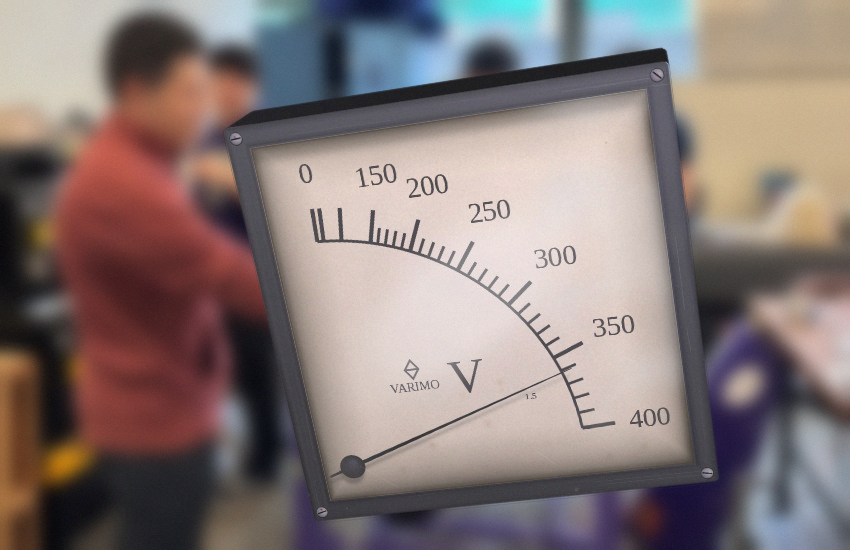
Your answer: 360 (V)
